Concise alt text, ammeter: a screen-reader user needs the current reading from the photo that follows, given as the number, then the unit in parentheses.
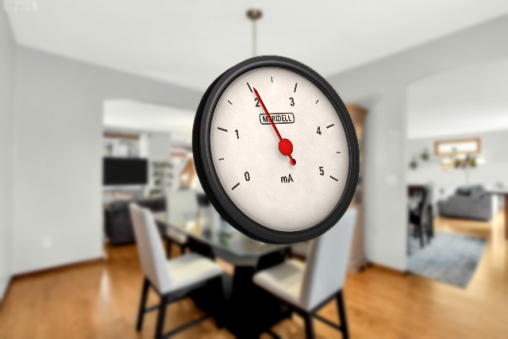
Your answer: 2 (mA)
